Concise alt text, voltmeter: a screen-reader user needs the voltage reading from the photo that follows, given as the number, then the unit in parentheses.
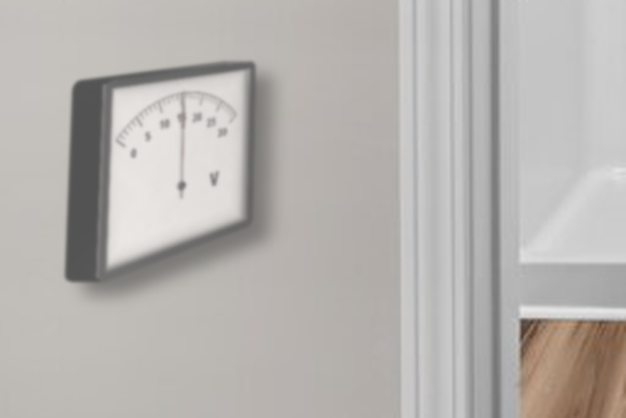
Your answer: 15 (V)
